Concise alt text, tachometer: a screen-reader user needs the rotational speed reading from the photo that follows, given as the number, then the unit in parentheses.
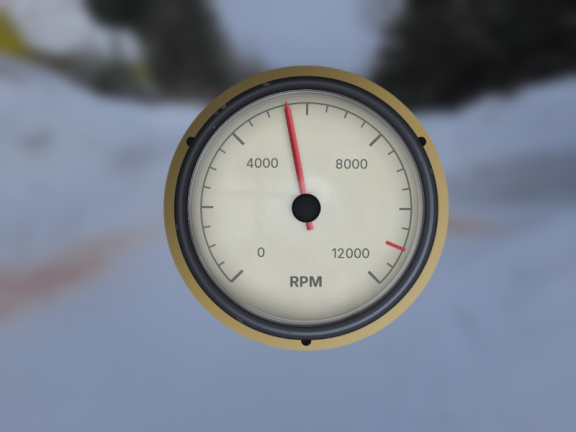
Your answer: 5500 (rpm)
